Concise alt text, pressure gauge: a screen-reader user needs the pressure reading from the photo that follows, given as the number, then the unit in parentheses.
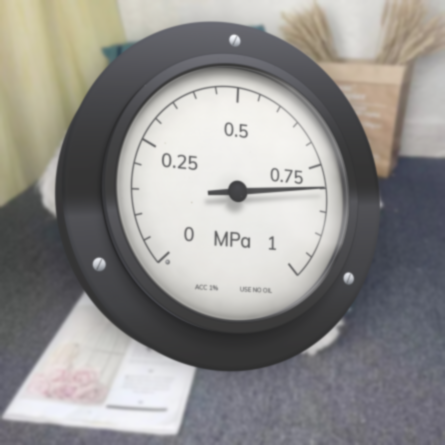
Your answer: 0.8 (MPa)
